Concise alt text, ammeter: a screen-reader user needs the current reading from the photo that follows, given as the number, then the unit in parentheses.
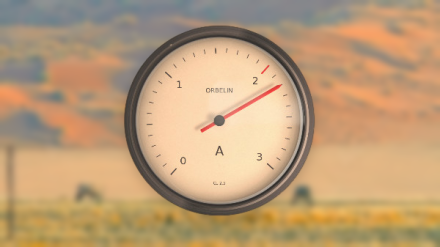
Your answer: 2.2 (A)
